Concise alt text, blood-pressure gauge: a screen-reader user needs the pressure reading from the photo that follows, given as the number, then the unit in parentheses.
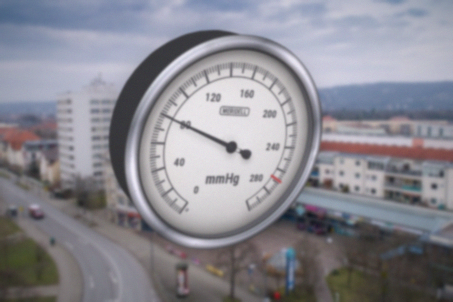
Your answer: 80 (mmHg)
